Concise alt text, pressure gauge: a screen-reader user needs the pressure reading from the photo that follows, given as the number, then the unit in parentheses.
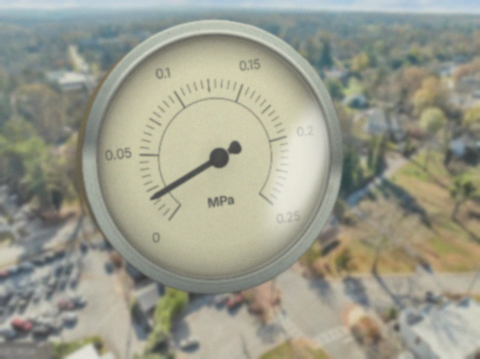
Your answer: 0.02 (MPa)
